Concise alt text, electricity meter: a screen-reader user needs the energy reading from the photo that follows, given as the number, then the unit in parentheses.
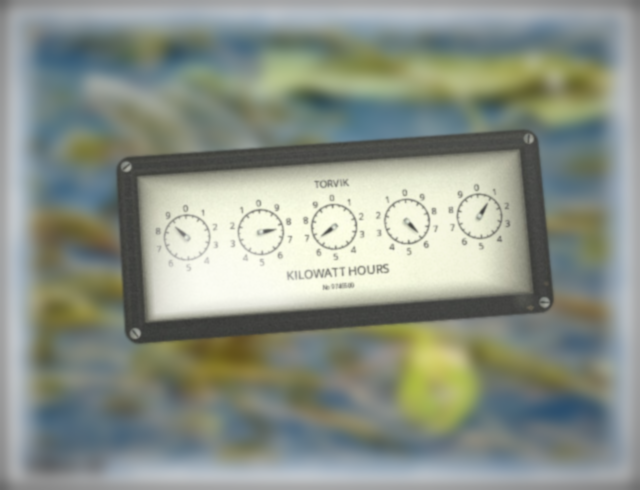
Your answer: 87661 (kWh)
